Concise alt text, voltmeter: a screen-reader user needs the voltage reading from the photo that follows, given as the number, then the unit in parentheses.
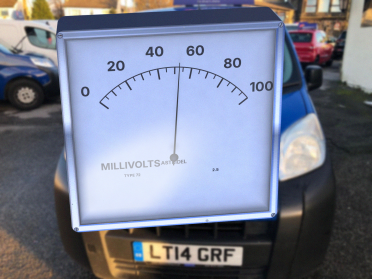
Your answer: 52.5 (mV)
